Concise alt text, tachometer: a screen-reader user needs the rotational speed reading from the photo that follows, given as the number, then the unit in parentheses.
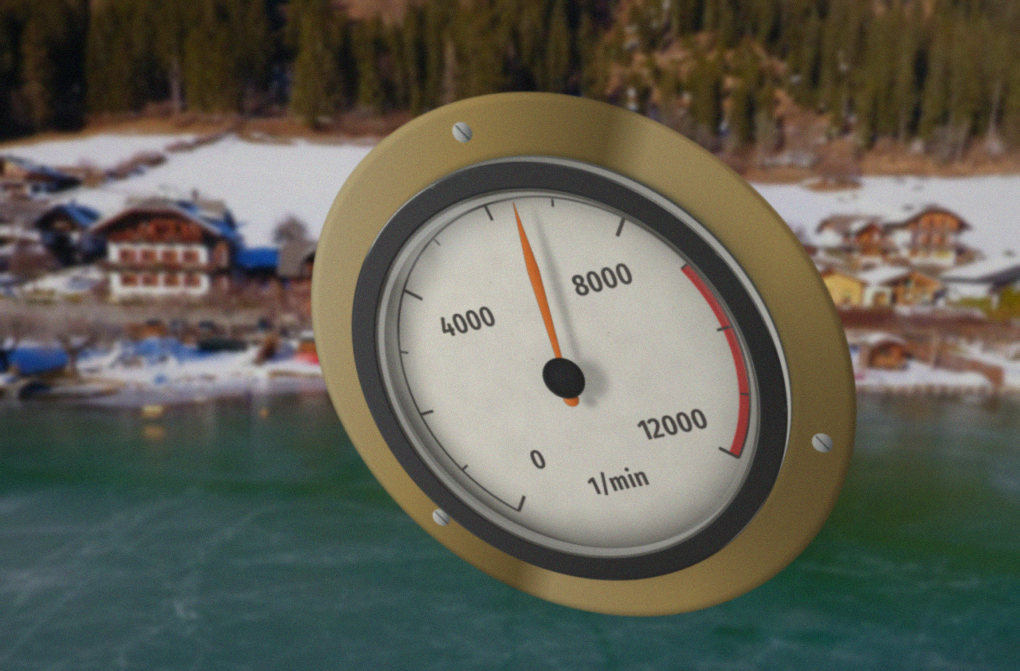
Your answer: 6500 (rpm)
